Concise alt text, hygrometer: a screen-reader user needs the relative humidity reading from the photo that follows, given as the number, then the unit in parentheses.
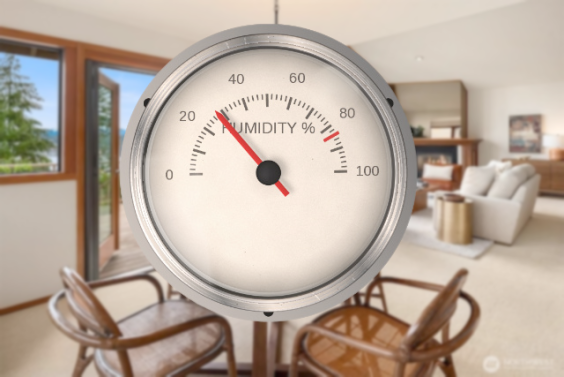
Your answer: 28 (%)
